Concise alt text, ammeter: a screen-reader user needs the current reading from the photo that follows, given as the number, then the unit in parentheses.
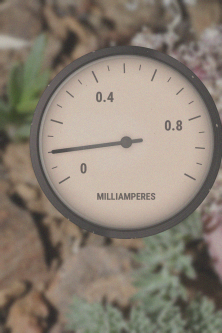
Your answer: 0.1 (mA)
